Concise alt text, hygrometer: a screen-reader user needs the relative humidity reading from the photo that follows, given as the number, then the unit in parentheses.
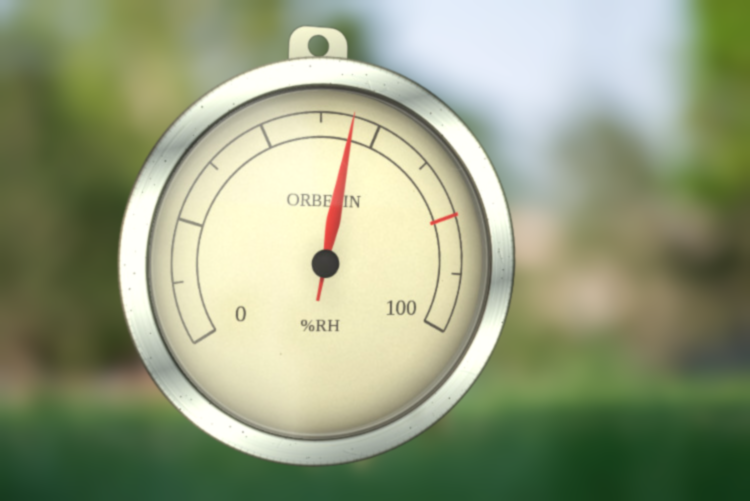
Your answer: 55 (%)
